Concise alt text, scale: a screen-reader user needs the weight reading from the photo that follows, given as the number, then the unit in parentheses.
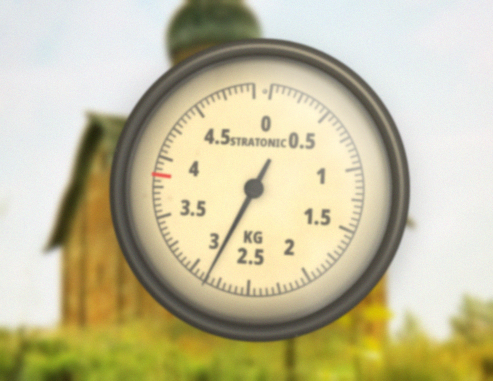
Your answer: 2.85 (kg)
